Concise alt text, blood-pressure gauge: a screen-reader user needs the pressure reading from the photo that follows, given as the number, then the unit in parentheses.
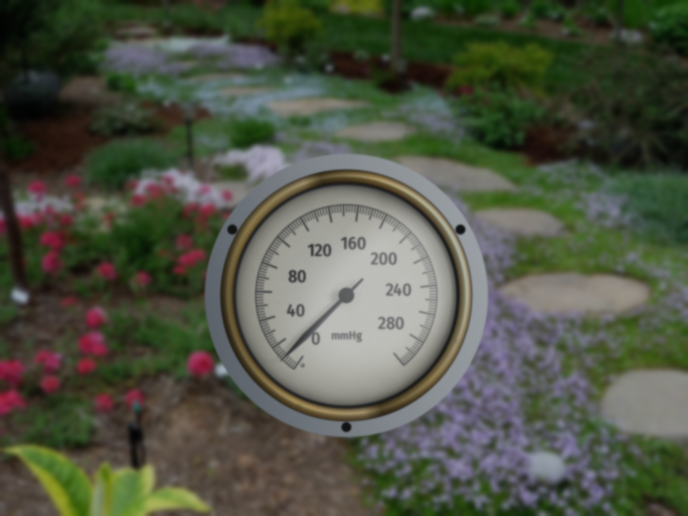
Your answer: 10 (mmHg)
